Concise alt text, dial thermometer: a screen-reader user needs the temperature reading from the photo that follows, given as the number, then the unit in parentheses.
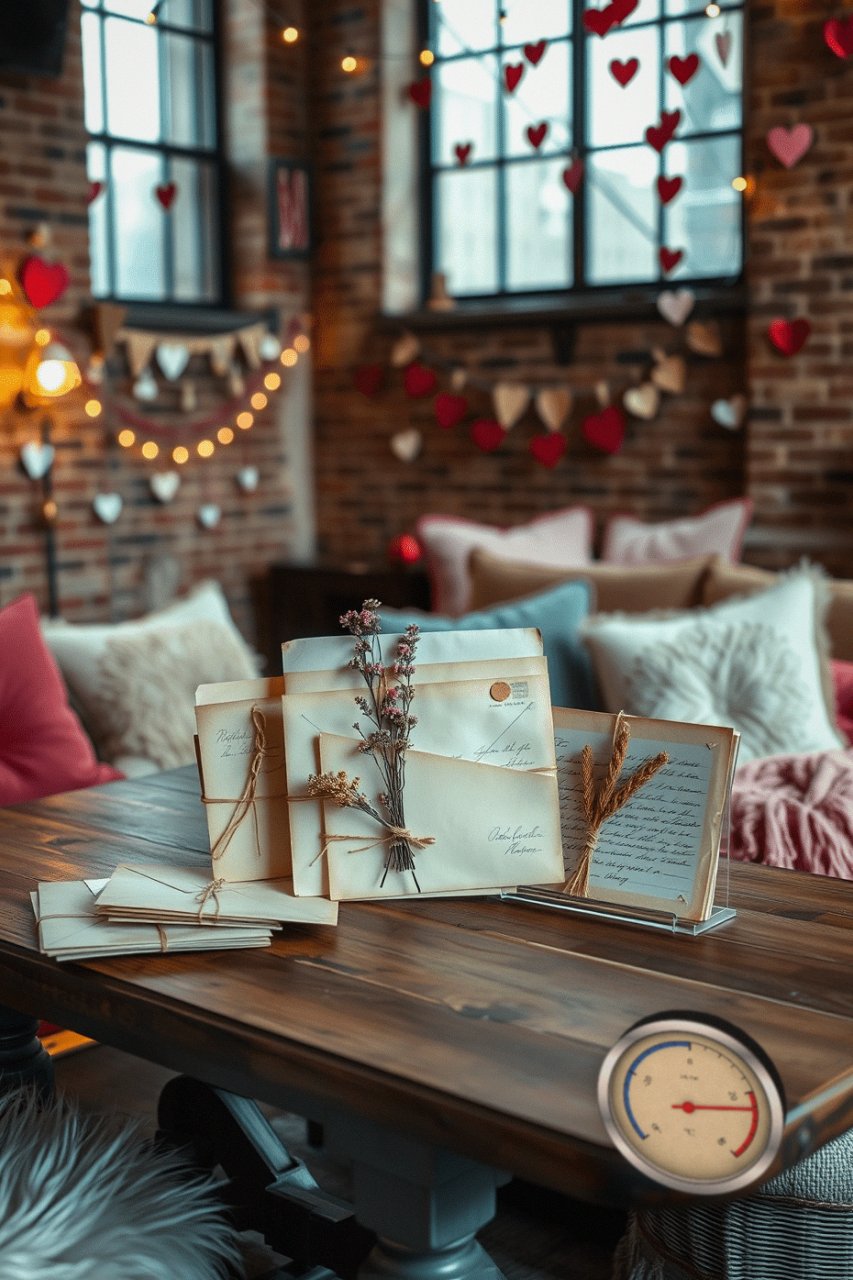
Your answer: 24 (°C)
